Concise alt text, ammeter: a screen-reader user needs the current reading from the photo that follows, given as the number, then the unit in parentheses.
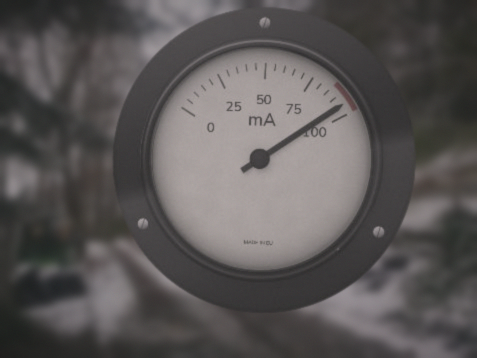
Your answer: 95 (mA)
